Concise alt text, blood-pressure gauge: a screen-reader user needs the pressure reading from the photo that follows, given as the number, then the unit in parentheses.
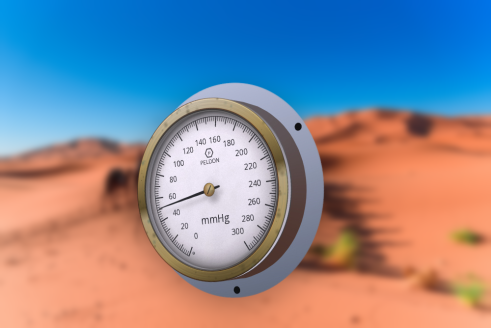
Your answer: 50 (mmHg)
